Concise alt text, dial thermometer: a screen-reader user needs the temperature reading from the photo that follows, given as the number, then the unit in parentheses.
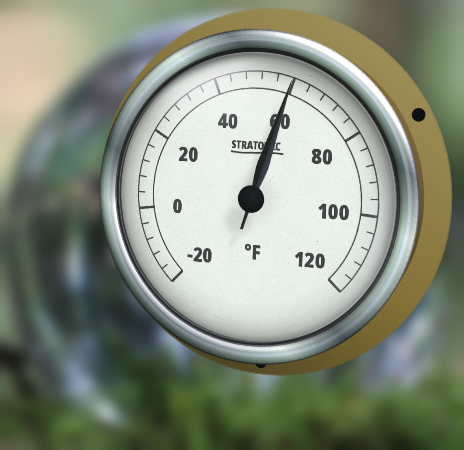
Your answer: 60 (°F)
